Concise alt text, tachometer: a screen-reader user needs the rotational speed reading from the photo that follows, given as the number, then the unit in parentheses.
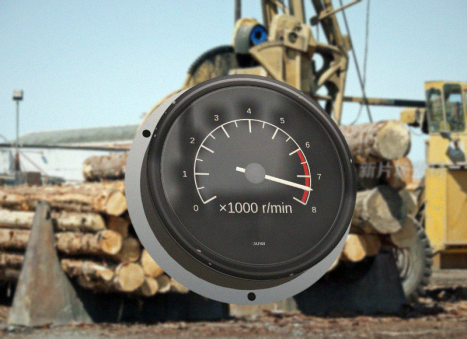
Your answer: 7500 (rpm)
